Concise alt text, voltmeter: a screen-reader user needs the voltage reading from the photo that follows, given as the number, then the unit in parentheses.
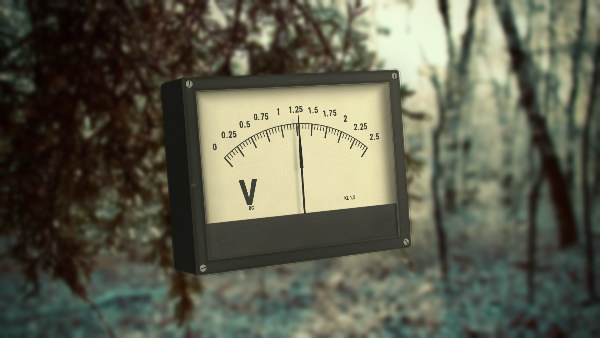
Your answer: 1.25 (V)
